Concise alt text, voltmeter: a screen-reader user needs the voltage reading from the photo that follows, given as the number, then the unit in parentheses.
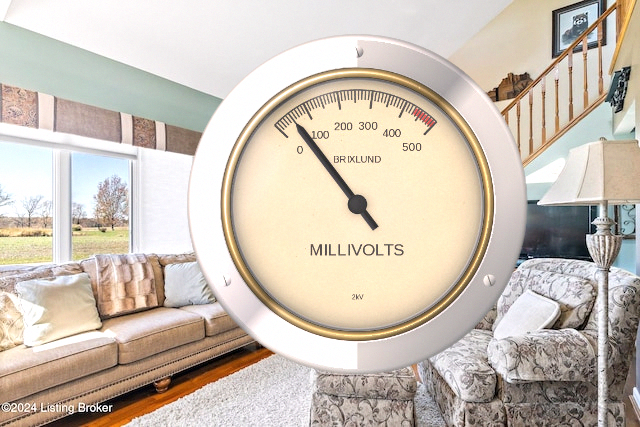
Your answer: 50 (mV)
